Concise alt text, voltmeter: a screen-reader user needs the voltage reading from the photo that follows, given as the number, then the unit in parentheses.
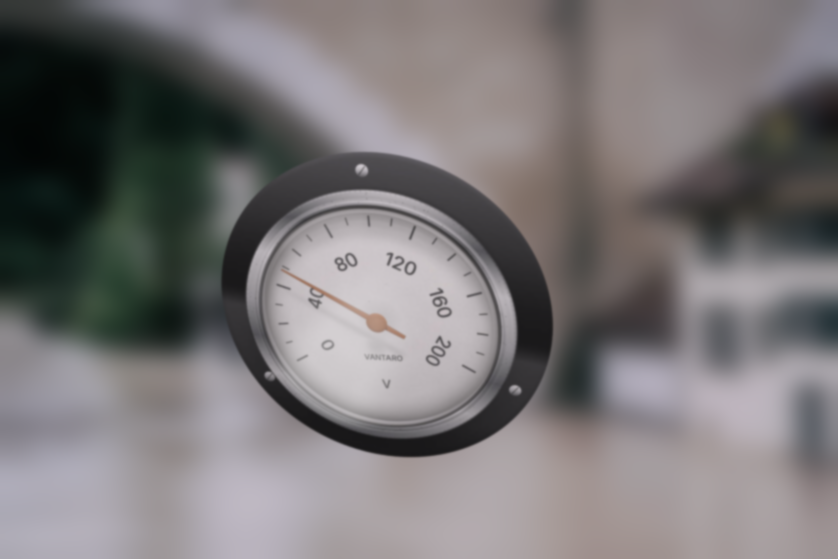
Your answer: 50 (V)
